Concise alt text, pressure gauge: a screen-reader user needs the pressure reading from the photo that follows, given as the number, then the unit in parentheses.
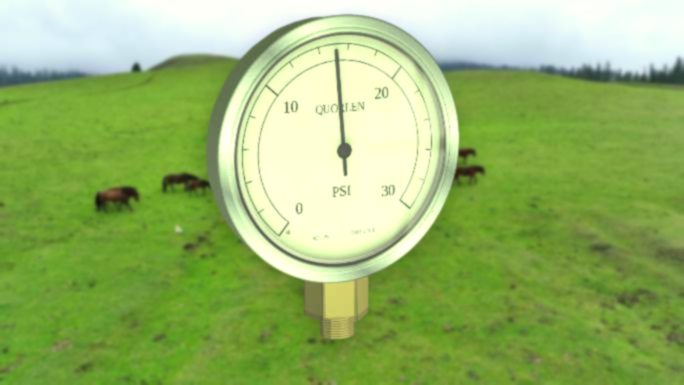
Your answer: 15 (psi)
